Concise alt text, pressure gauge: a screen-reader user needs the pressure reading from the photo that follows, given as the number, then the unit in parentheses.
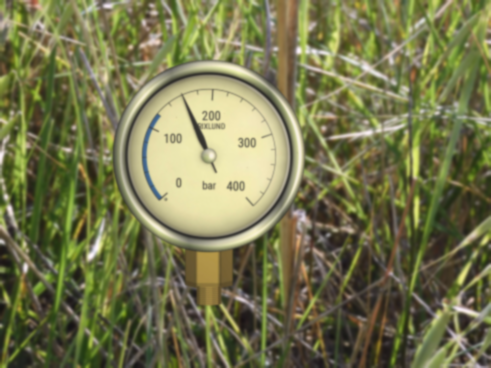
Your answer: 160 (bar)
